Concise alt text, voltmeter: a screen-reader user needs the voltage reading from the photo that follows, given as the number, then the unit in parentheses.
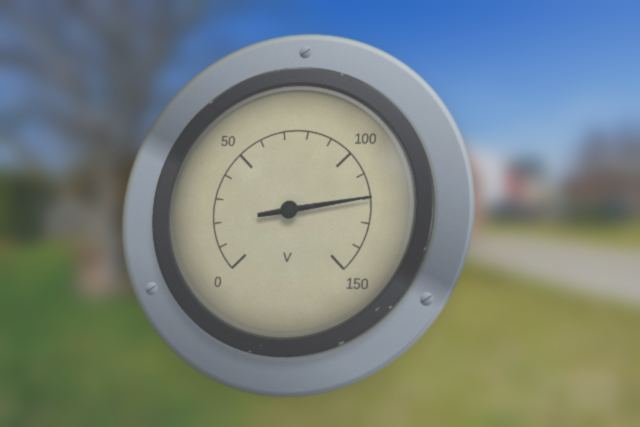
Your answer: 120 (V)
